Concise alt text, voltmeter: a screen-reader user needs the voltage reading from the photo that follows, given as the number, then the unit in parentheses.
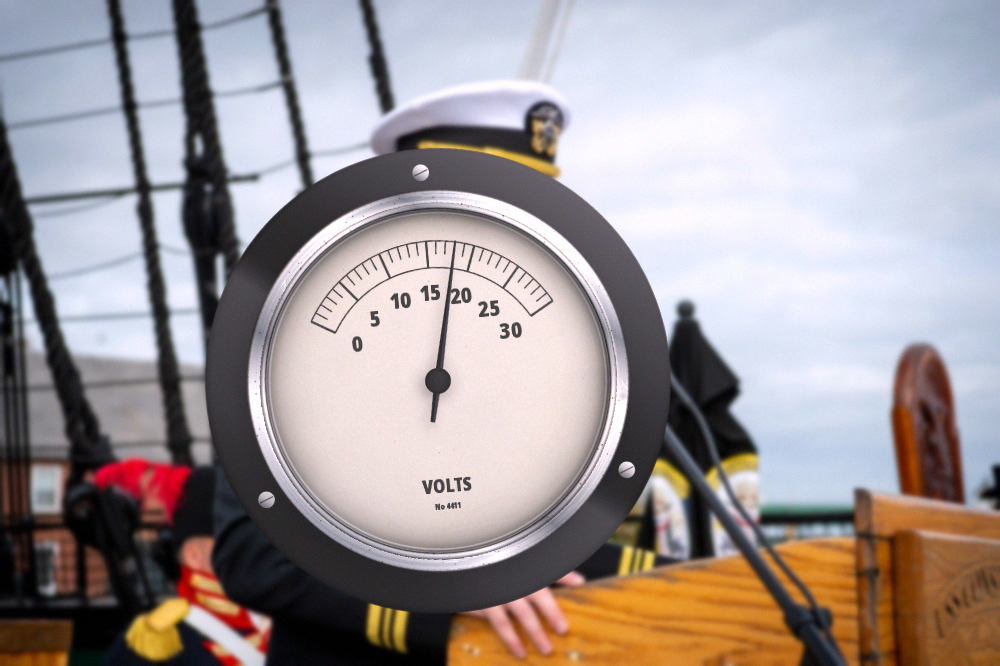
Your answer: 18 (V)
